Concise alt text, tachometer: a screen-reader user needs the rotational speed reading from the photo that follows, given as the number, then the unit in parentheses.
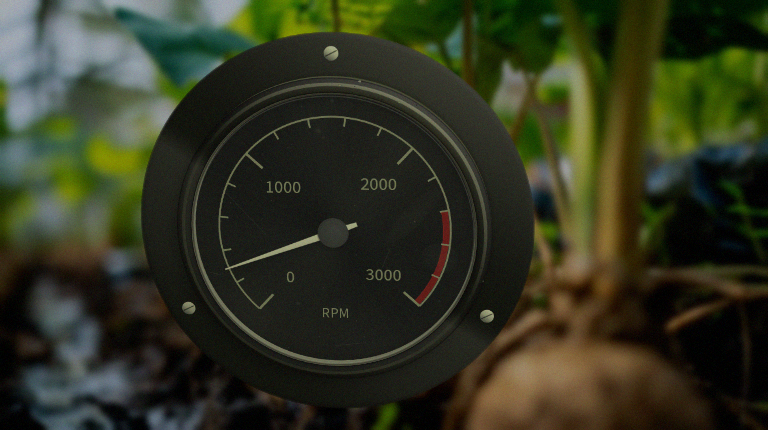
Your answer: 300 (rpm)
